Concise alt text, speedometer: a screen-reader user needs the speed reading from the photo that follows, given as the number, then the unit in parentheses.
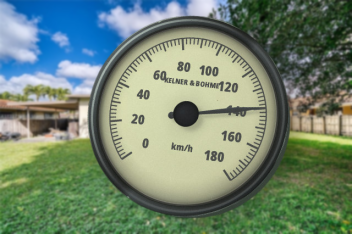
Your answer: 140 (km/h)
